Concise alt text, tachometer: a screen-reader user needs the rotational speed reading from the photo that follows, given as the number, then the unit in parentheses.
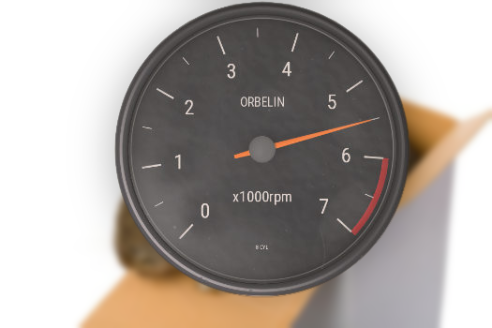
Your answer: 5500 (rpm)
